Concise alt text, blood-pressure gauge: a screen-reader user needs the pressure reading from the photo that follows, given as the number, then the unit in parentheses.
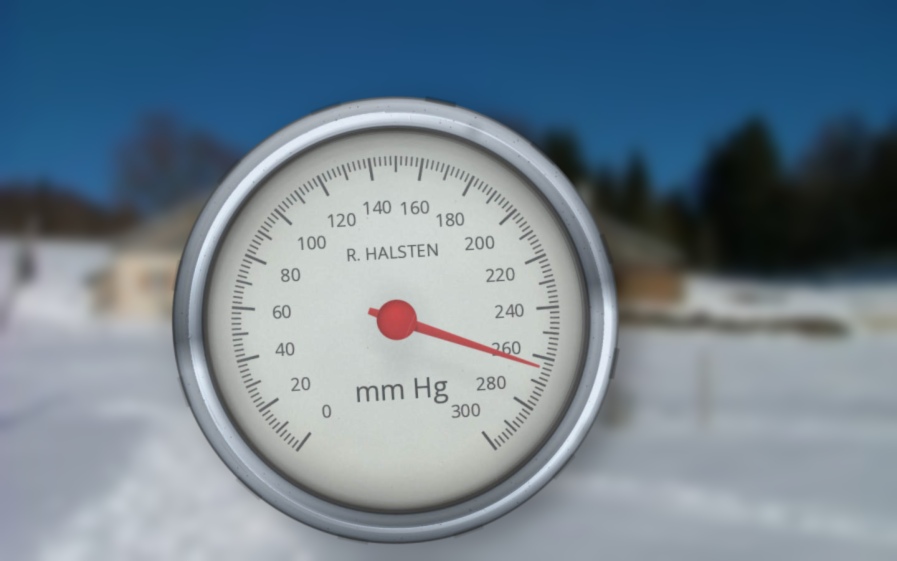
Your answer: 264 (mmHg)
